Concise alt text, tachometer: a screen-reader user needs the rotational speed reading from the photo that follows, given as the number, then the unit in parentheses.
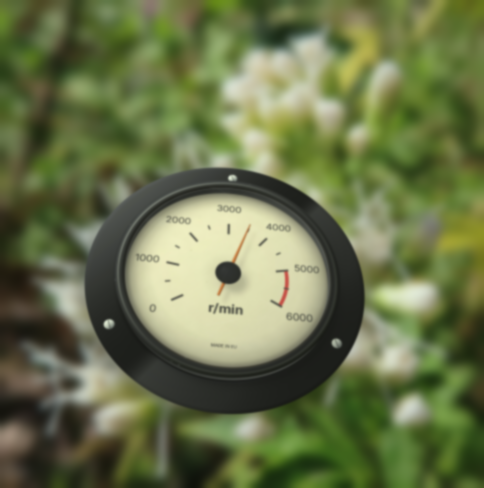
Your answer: 3500 (rpm)
